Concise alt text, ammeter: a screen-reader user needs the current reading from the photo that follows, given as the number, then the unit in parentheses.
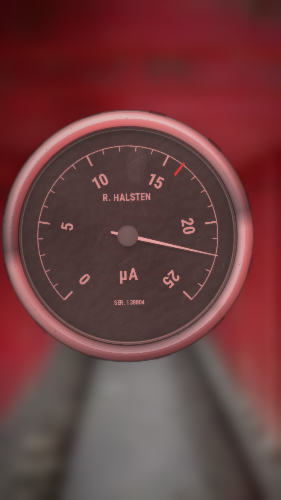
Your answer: 22 (µA)
